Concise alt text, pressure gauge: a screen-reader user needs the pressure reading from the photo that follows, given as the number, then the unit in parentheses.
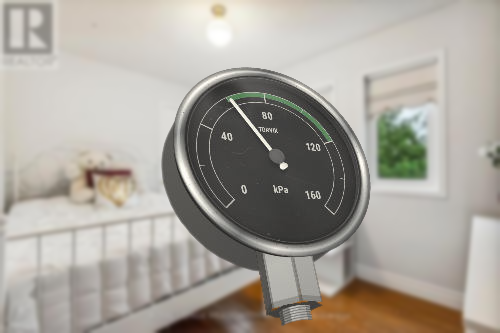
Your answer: 60 (kPa)
